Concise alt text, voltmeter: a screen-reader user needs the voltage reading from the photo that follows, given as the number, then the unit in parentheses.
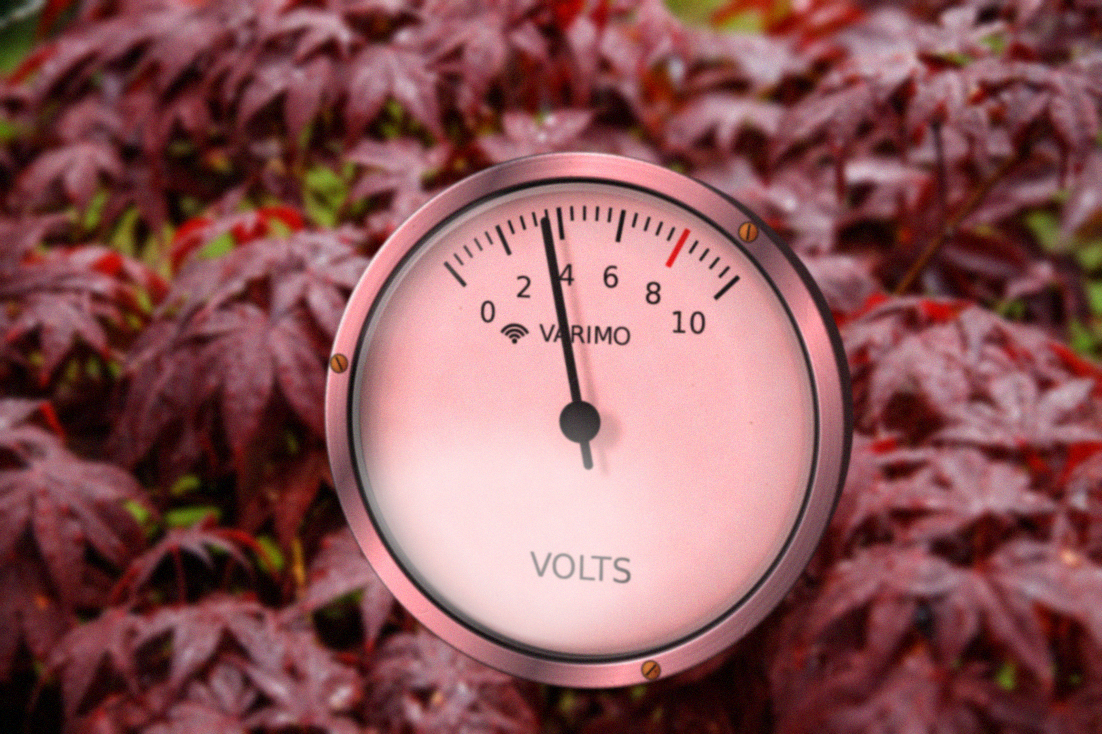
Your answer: 3.6 (V)
